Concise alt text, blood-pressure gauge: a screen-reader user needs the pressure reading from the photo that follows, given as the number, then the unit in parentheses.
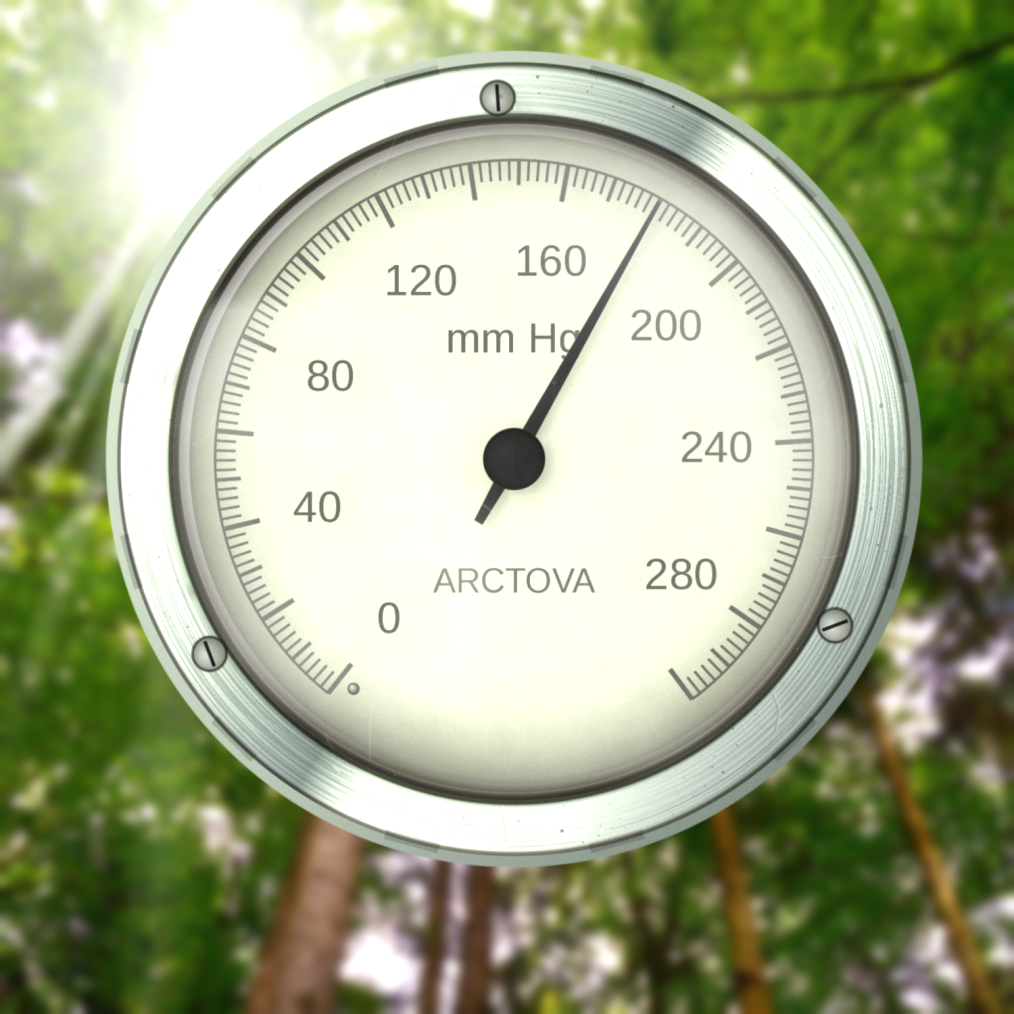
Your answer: 180 (mmHg)
